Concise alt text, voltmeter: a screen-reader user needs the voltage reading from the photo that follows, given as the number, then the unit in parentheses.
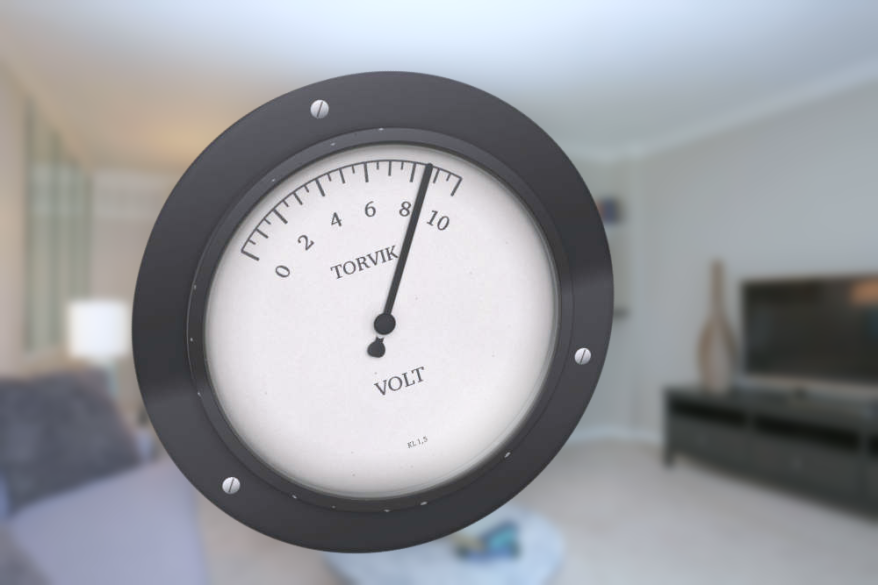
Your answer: 8.5 (V)
